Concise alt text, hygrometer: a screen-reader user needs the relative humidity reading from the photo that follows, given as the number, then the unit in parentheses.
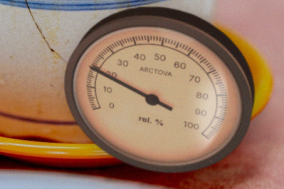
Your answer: 20 (%)
